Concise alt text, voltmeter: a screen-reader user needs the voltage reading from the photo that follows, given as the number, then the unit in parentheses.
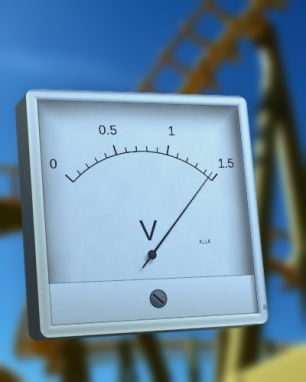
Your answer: 1.45 (V)
